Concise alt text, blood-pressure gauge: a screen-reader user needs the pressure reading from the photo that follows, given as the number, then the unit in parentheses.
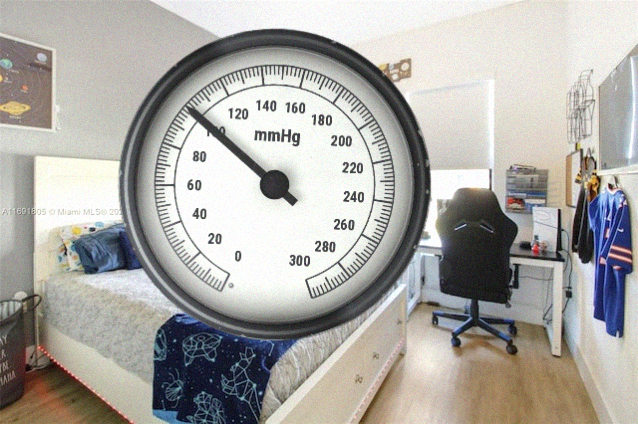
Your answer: 100 (mmHg)
